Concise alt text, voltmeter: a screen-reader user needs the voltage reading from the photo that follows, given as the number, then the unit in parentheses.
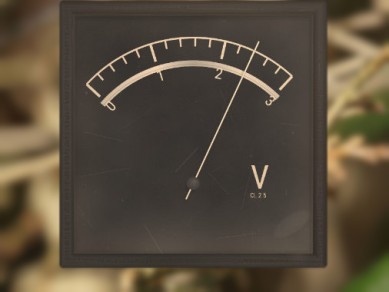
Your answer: 2.4 (V)
